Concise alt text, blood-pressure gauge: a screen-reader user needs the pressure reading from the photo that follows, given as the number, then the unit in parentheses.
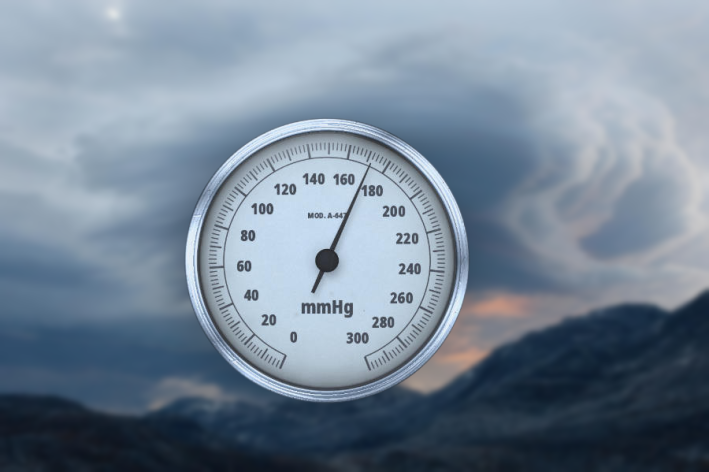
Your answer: 172 (mmHg)
